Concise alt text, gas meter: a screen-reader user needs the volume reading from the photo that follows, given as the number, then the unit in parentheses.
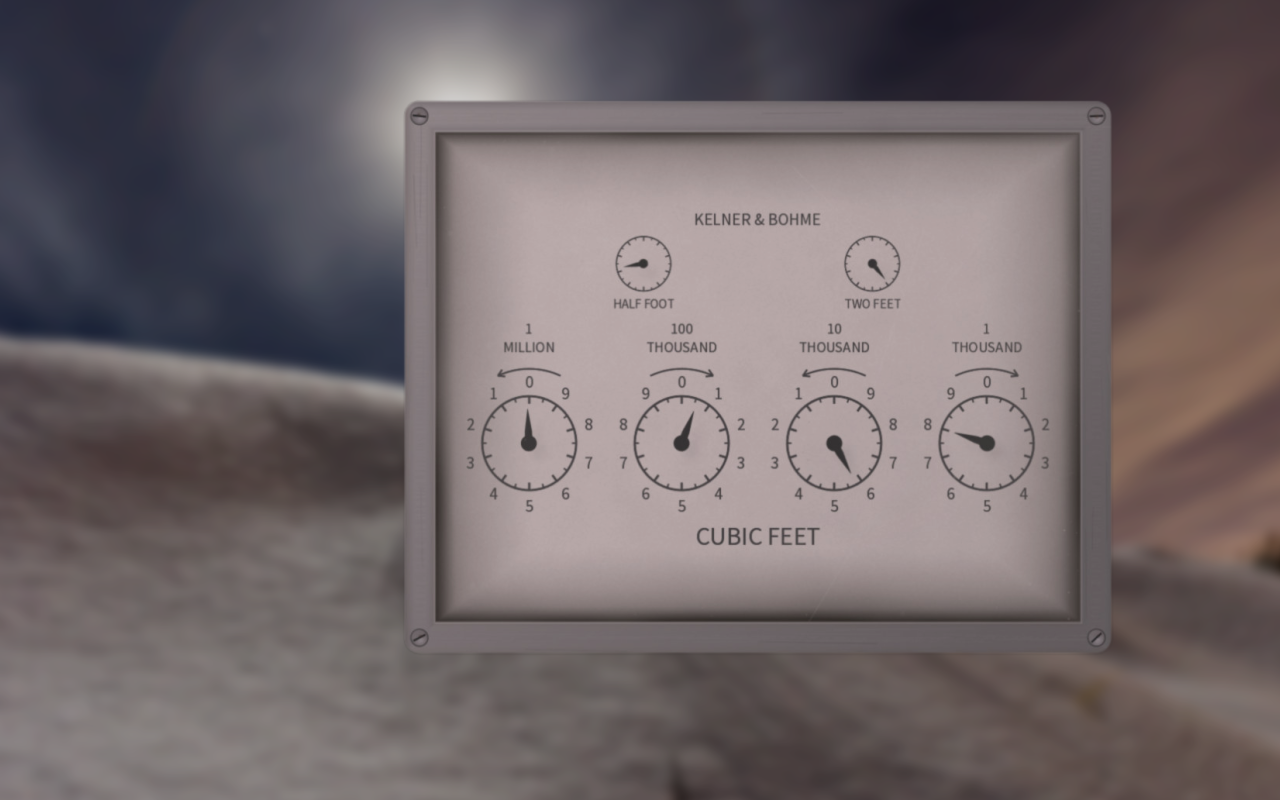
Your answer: 5800 (ft³)
